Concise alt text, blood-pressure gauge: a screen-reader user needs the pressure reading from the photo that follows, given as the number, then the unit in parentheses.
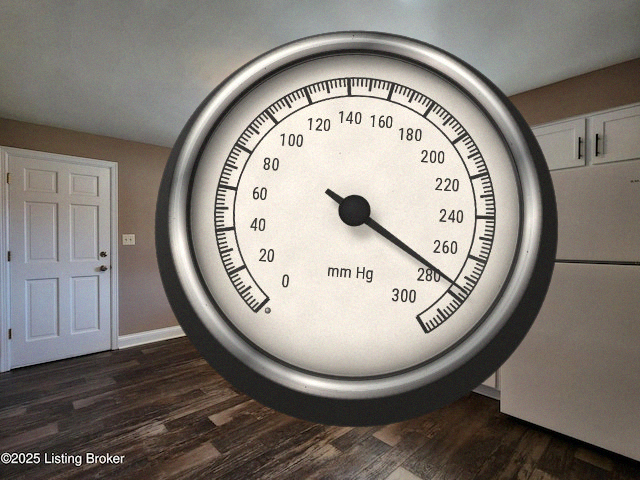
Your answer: 276 (mmHg)
